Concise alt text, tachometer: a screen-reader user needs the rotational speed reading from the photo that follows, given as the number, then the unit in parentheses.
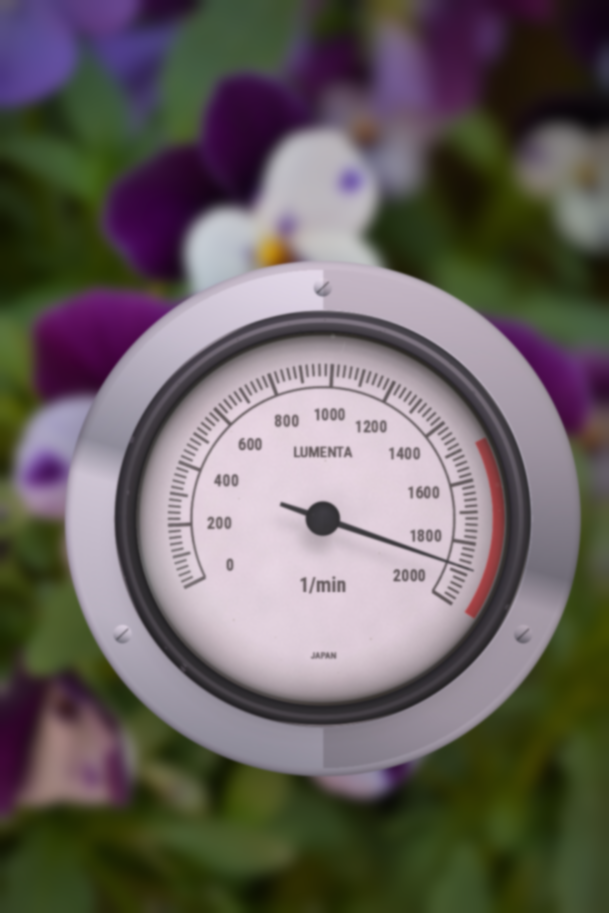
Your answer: 1880 (rpm)
